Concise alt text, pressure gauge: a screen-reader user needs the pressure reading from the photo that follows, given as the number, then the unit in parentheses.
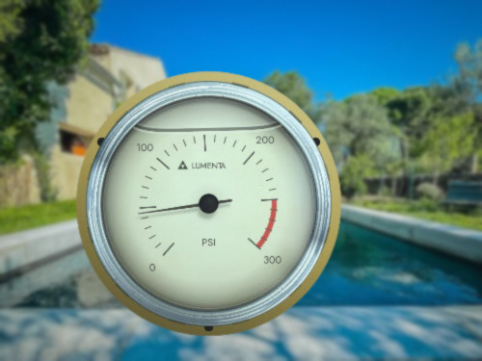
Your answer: 45 (psi)
